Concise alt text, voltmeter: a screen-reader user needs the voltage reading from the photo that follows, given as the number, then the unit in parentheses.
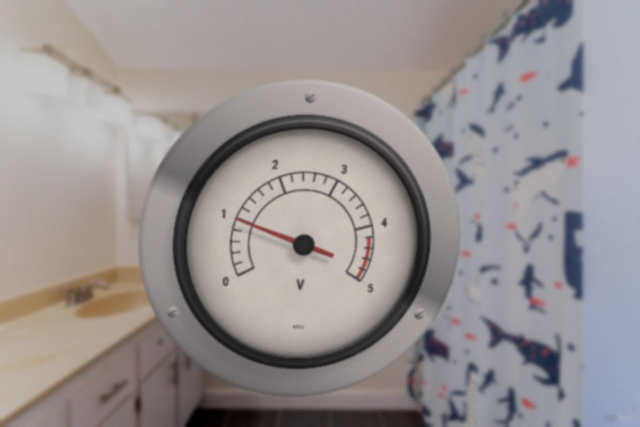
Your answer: 1 (V)
